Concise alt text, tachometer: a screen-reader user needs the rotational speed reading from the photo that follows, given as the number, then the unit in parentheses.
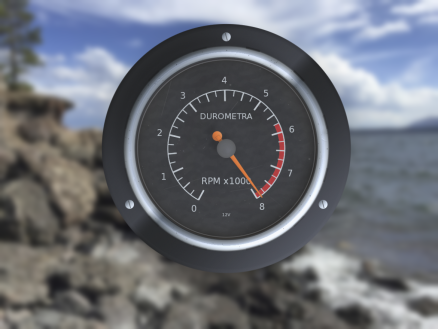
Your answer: 7875 (rpm)
